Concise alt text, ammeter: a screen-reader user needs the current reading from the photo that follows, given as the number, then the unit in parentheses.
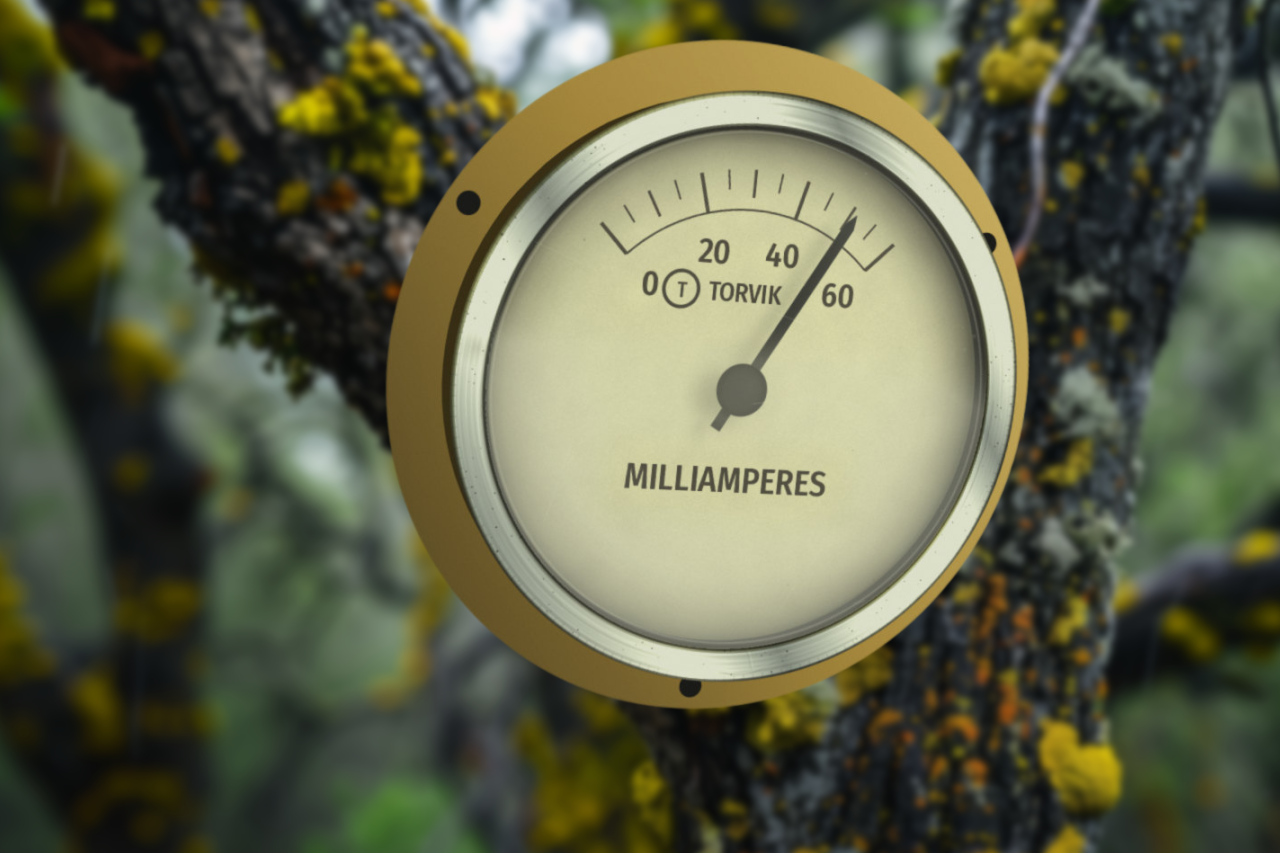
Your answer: 50 (mA)
